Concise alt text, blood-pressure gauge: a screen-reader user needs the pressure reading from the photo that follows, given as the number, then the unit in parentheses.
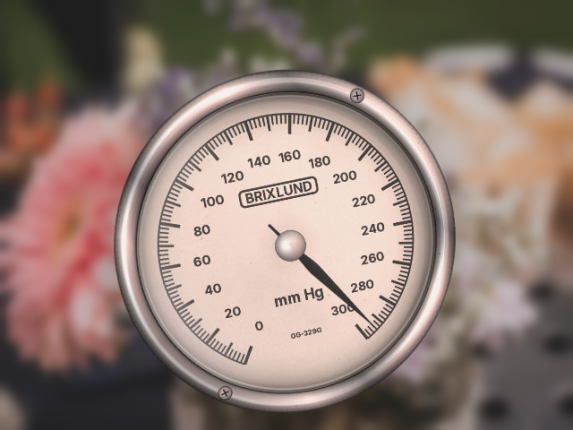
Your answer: 294 (mmHg)
